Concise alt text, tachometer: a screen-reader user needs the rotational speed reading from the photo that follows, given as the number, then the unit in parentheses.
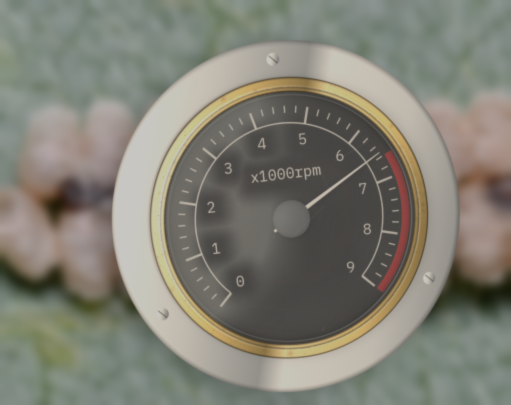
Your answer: 6500 (rpm)
